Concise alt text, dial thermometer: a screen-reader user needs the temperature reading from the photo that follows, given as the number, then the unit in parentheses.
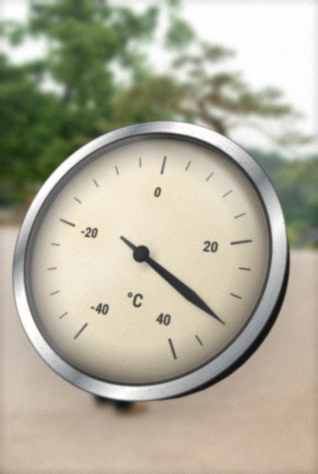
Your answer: 32 (°C)
